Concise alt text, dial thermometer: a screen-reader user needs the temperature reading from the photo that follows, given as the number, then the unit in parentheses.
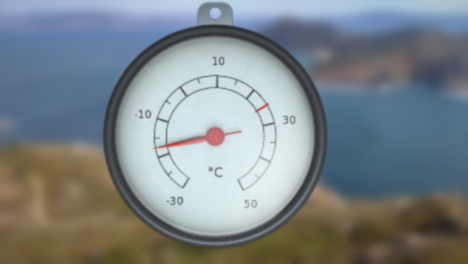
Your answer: -17.5 (°C)
